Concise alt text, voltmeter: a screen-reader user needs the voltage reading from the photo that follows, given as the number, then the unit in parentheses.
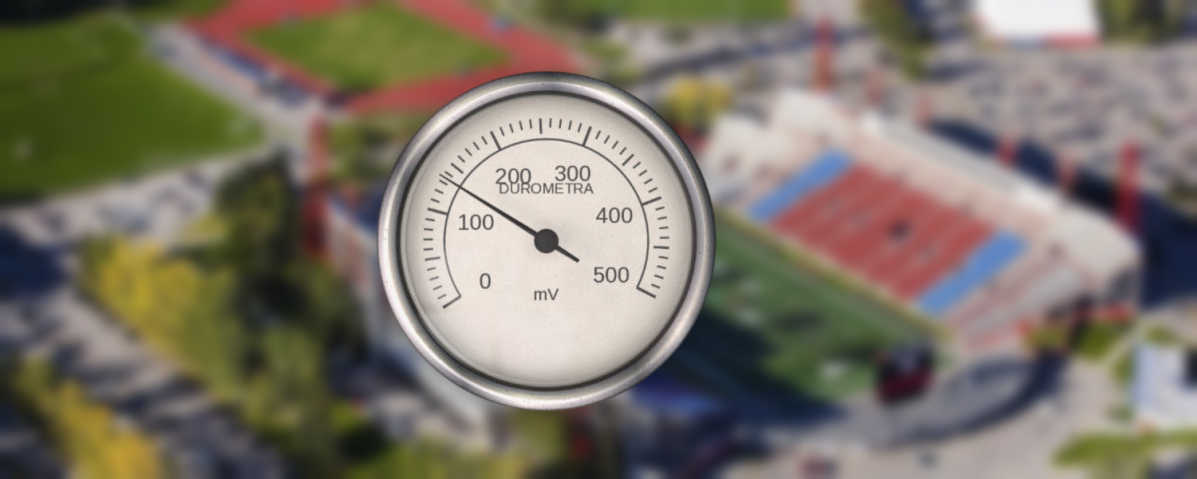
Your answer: 135 (mV)
